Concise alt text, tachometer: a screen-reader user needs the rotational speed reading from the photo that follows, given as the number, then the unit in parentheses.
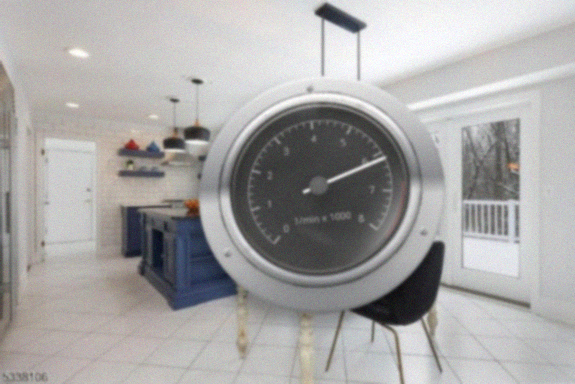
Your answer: 6200 (rpm)
